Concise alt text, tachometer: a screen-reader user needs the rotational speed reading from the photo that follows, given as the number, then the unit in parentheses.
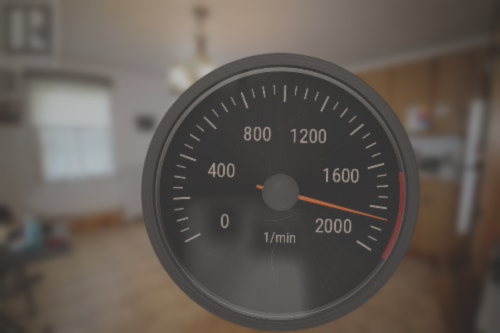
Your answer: 1850 (rpm)
